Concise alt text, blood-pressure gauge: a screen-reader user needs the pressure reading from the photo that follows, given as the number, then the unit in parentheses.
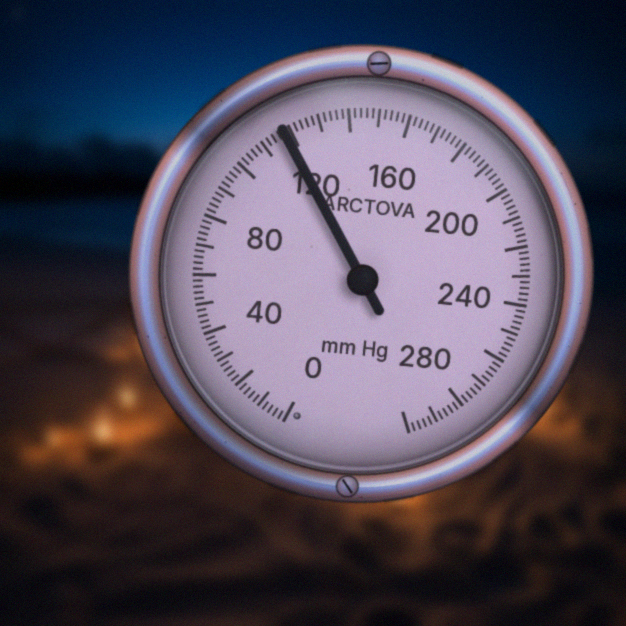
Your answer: 118 (mmHg)
